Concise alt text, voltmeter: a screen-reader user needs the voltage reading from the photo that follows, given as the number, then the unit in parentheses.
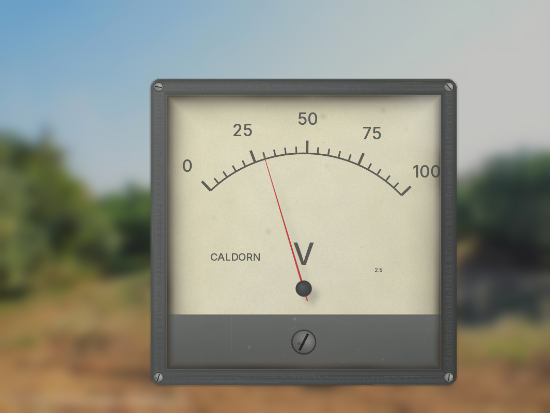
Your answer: 30 (V)
